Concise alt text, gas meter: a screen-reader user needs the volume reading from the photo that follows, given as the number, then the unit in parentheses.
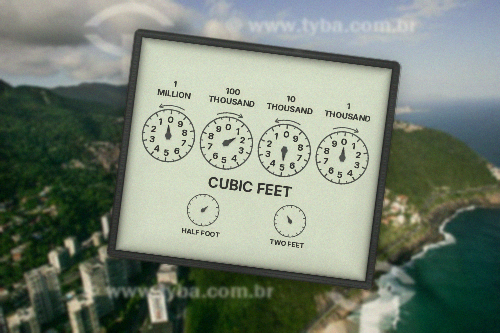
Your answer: 15000 (ft³)
